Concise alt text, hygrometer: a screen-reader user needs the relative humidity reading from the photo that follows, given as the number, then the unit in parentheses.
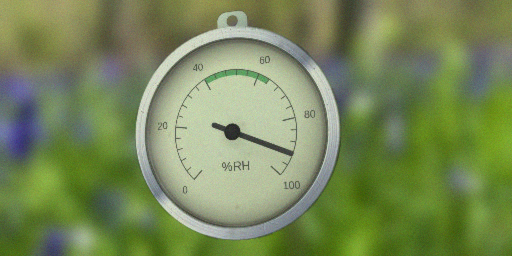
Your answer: 92 (%)
